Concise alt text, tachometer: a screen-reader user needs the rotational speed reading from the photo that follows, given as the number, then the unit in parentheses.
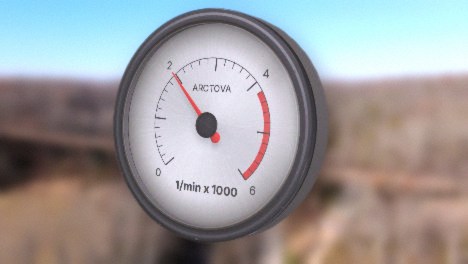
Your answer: 2000 (rpm)
